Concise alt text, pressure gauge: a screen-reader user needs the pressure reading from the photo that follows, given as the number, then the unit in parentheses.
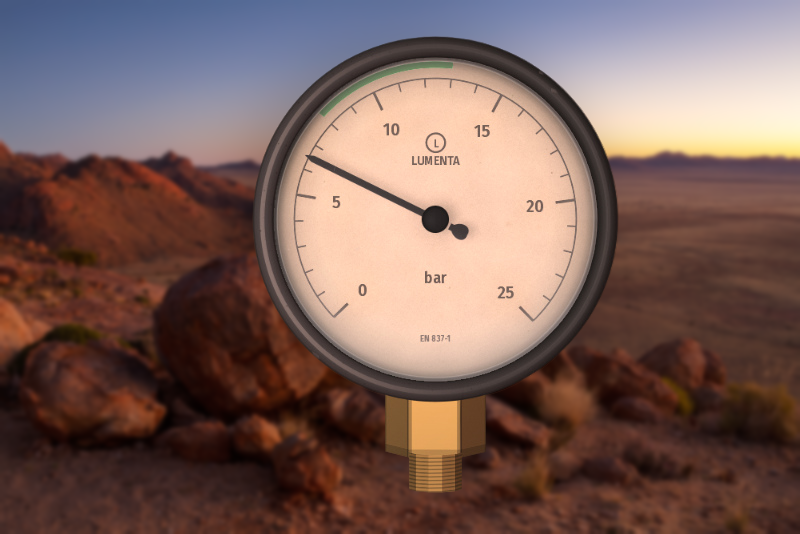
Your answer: 6.5 (bar)
